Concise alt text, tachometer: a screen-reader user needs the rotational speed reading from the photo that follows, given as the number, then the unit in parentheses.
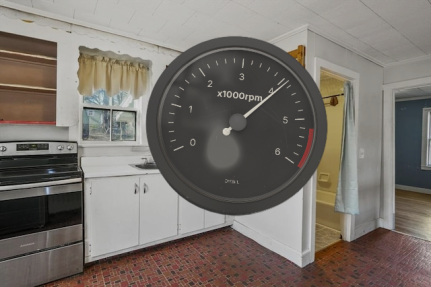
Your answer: 4100 (rpm)
